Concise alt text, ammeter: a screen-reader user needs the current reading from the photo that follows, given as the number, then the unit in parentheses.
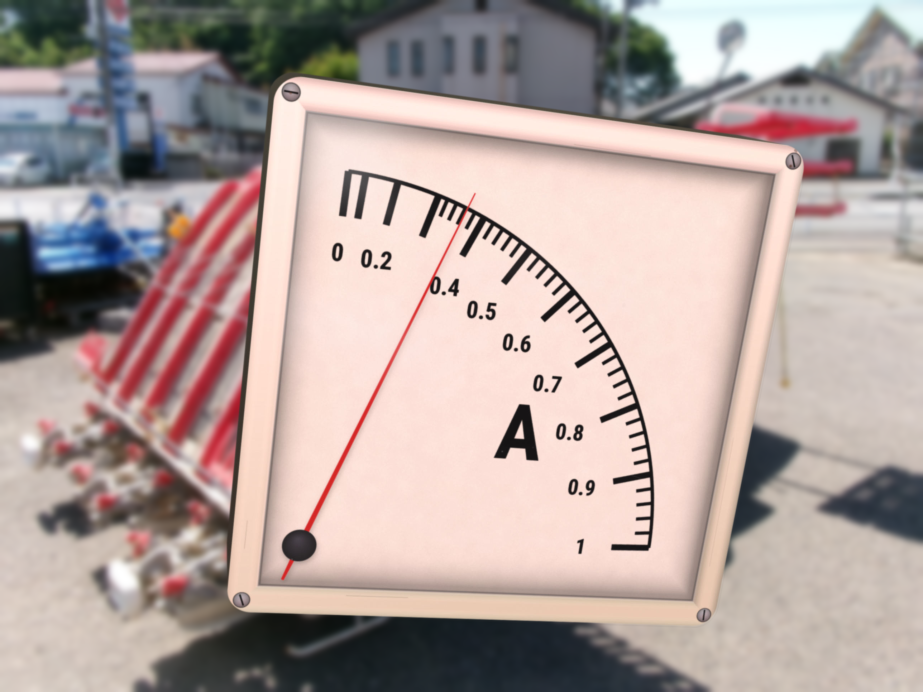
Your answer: 0.36 (A)
